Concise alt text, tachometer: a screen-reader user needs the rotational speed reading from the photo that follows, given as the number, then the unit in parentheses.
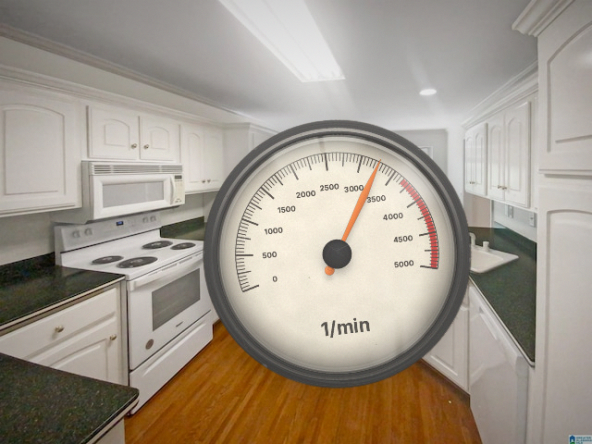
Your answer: 3250 (rpm)
